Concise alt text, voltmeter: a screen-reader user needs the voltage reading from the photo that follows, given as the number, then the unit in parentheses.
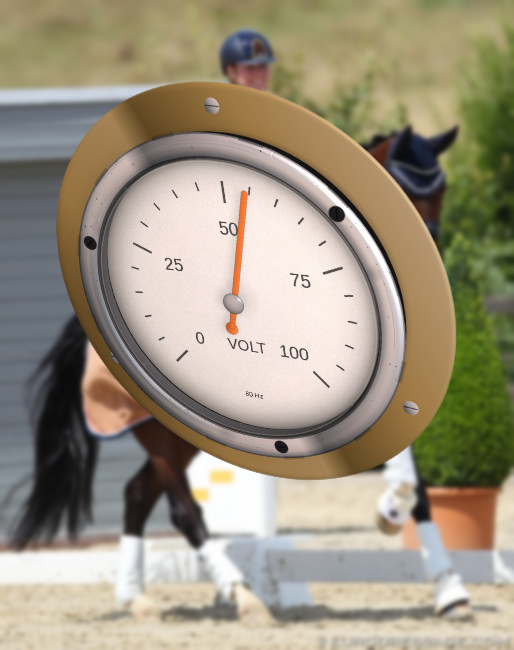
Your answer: 55 (V)
